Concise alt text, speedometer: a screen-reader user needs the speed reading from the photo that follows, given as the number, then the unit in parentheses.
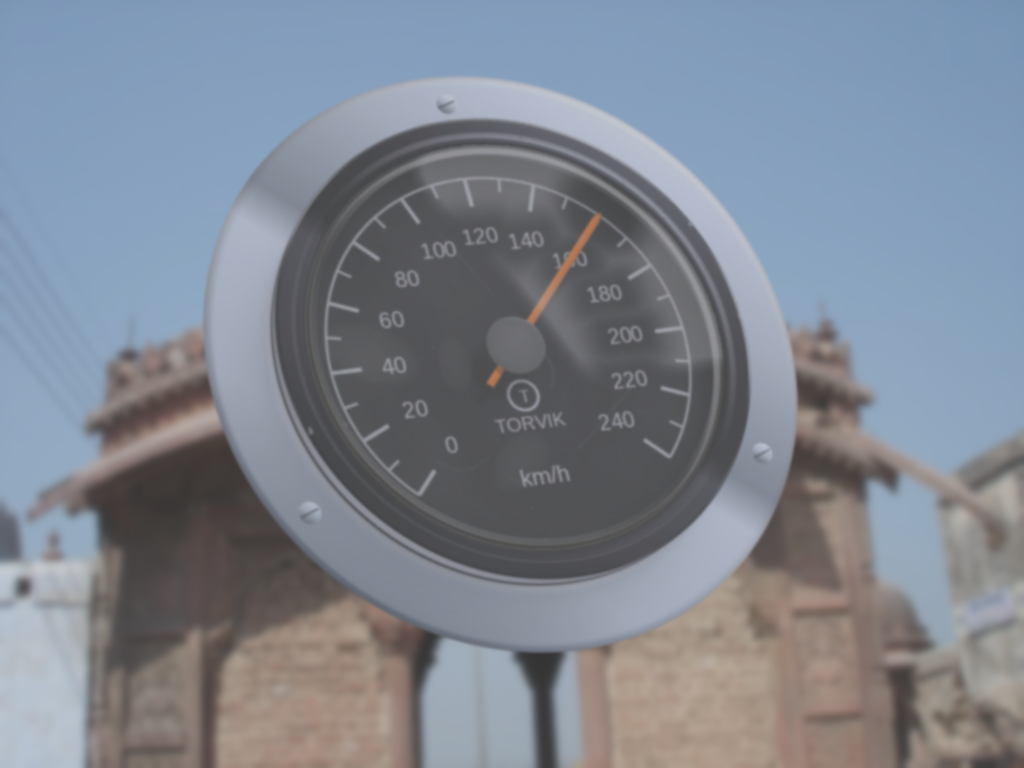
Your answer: 160 (km/h)
